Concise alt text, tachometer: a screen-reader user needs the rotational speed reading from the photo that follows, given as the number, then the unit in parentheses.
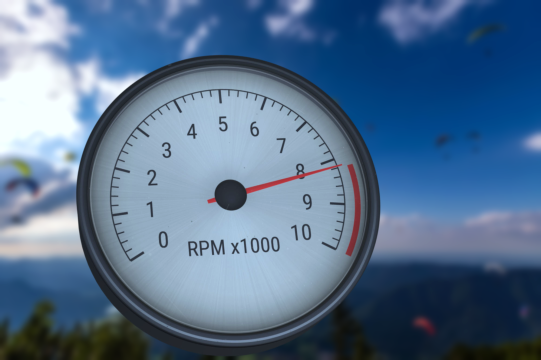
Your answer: 8200 (rpm)
